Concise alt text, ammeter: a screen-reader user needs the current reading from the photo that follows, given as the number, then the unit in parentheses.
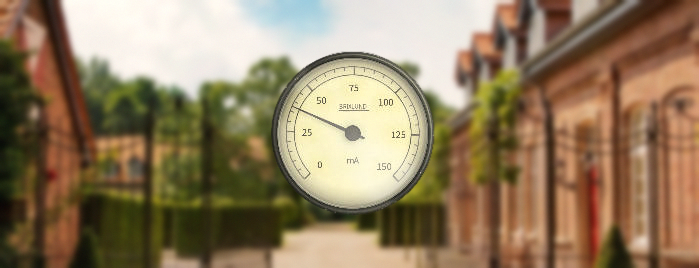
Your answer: 37.5 (mA)
